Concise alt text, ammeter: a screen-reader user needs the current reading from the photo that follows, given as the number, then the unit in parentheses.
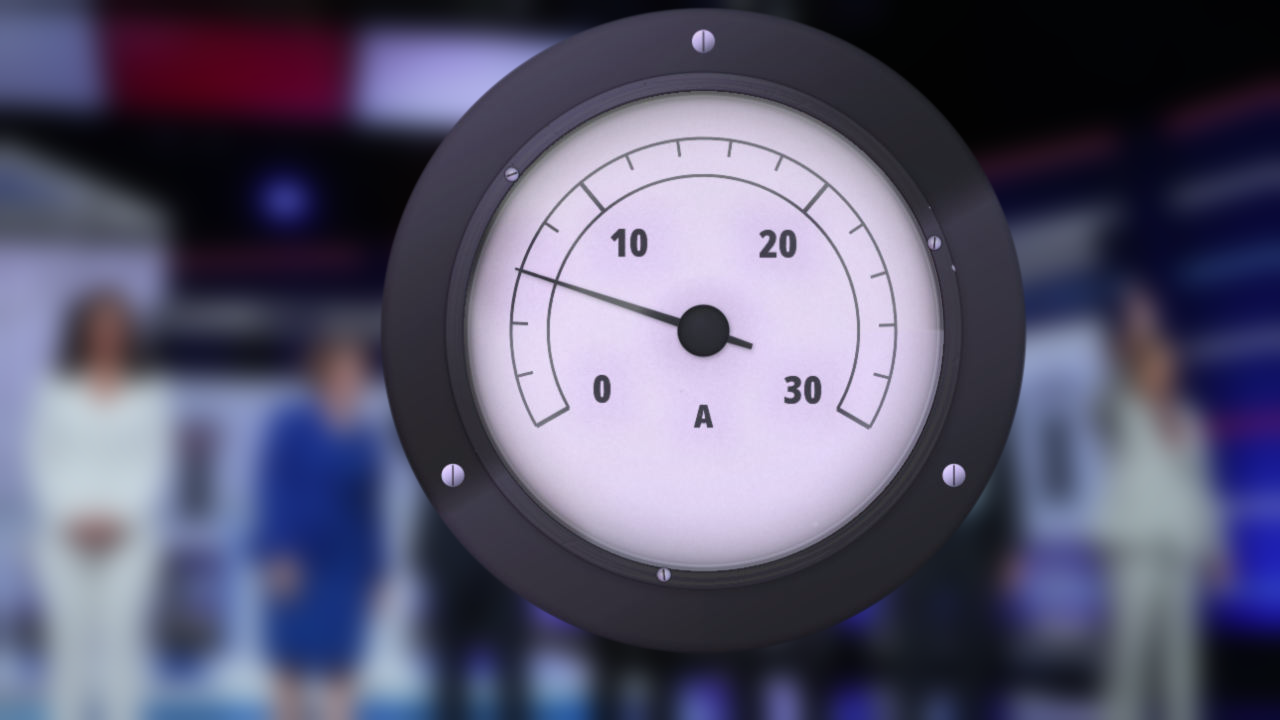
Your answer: 6 (A)
